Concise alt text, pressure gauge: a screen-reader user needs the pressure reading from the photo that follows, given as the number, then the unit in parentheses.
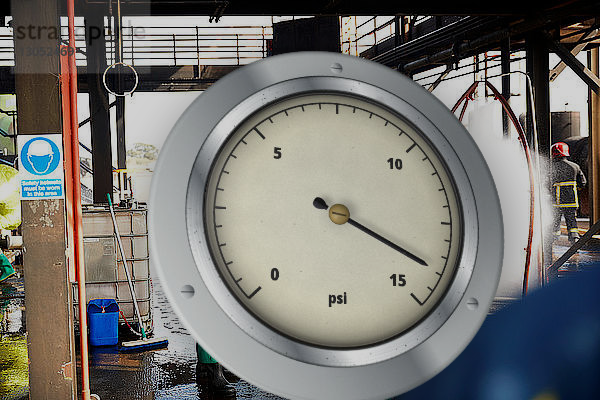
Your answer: 14 (psi)
